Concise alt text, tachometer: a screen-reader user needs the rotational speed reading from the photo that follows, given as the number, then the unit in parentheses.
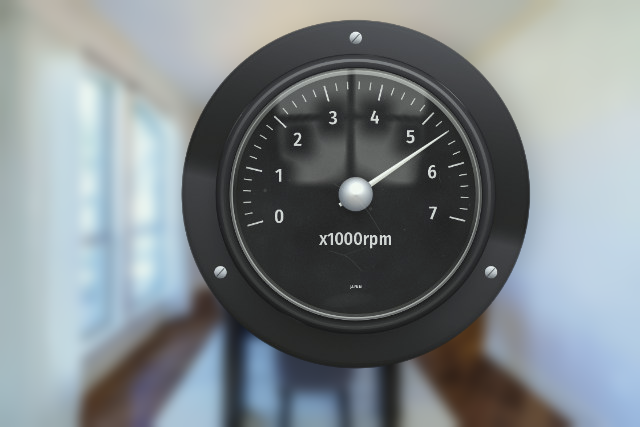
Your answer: 5400 (rpm)
